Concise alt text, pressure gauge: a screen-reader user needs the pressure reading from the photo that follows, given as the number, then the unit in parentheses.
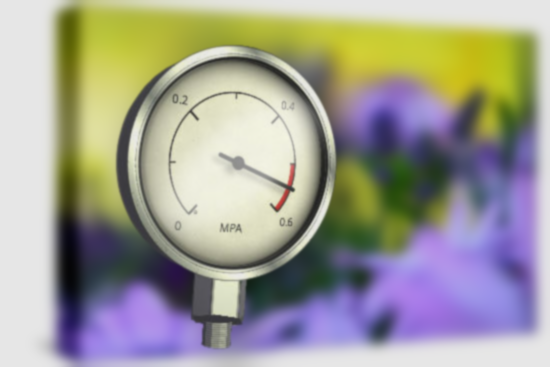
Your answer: 0.55 (MPa)
